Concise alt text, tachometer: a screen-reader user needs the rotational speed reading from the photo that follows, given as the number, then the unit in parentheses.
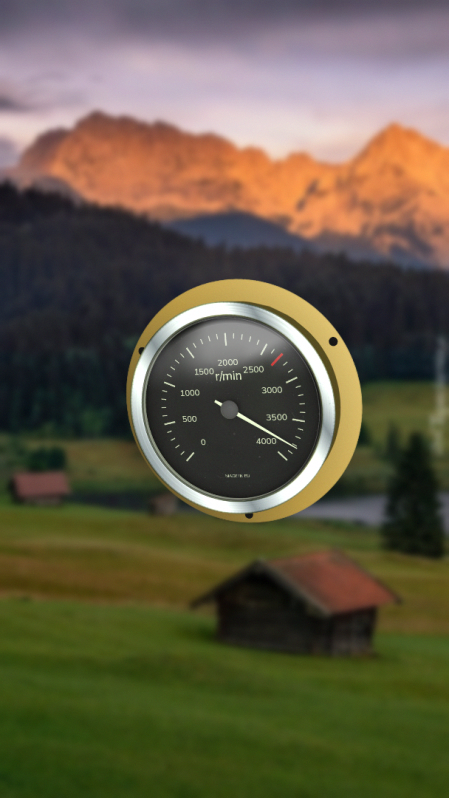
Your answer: 3800 (rpm)
